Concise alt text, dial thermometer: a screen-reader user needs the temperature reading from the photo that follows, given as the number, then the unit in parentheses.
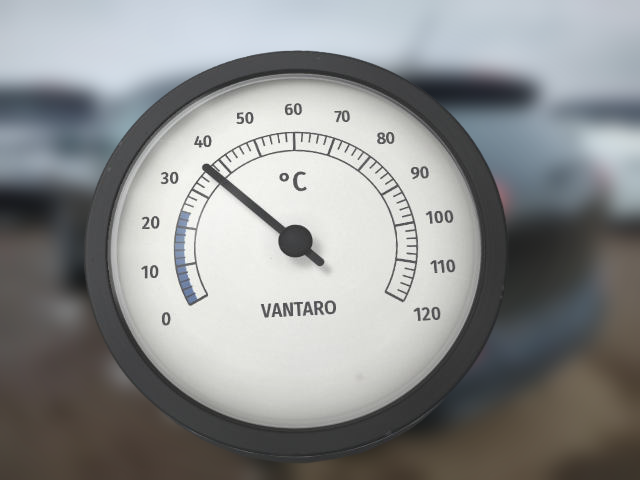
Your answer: 36 (°C)
